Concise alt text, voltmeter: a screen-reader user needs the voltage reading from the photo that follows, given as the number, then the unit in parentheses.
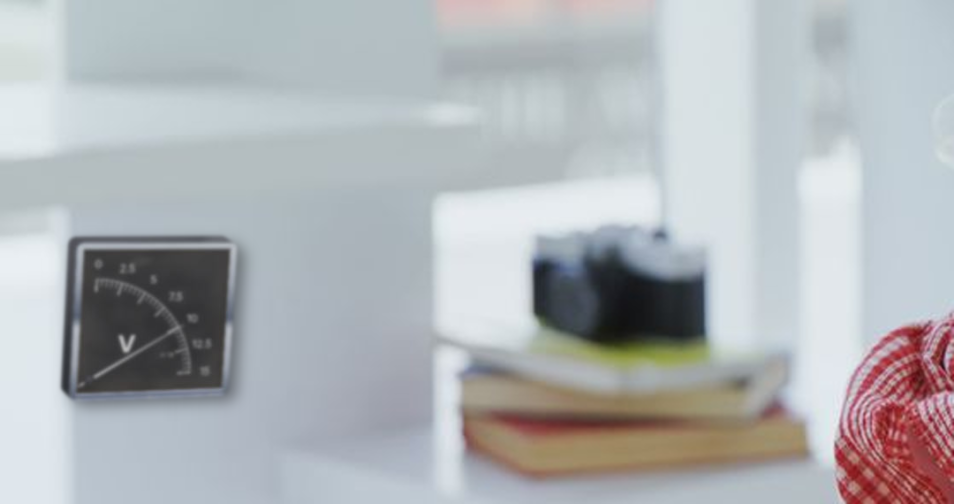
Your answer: 10 (V)
